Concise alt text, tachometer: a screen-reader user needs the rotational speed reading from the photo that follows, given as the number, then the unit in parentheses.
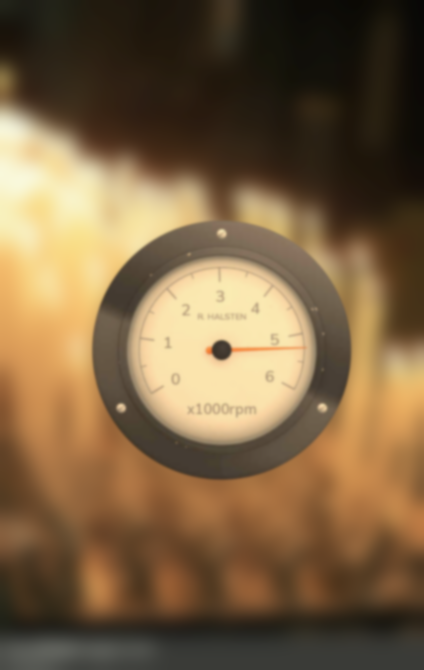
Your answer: 5250 (rpm)
